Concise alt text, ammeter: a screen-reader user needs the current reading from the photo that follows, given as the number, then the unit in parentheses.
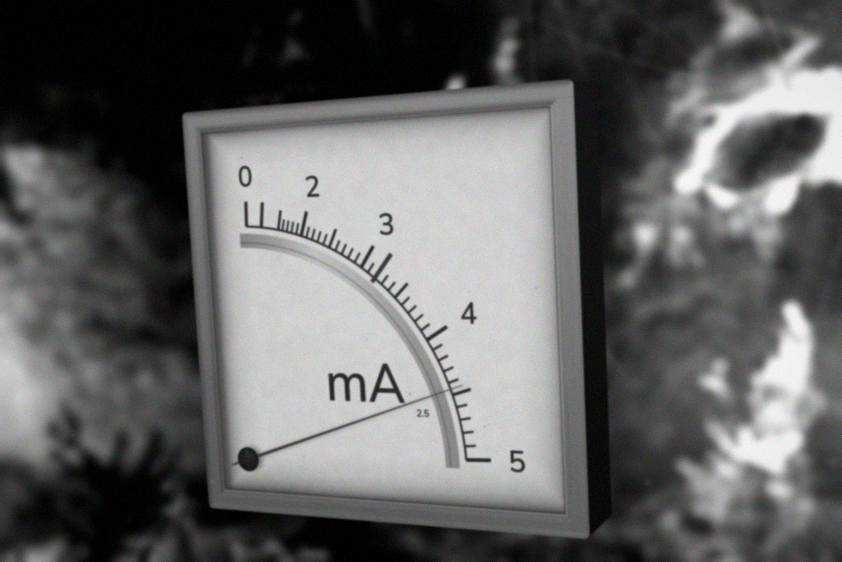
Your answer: 4.45 (mA)
